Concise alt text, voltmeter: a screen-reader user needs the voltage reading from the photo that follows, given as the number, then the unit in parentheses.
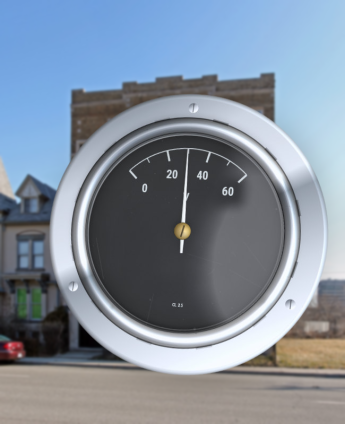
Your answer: 30 (V)
